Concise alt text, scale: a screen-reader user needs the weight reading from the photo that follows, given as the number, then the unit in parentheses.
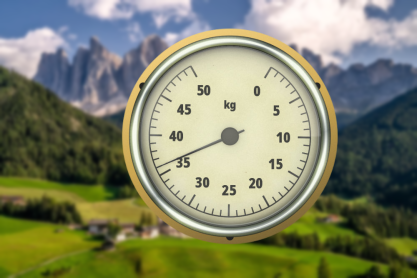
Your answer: 36 (kg)
